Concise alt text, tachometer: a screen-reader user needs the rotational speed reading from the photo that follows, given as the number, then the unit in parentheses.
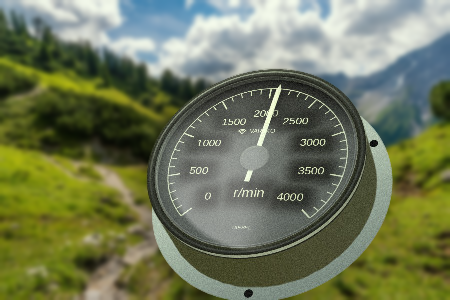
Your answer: 2100 (rpm)
